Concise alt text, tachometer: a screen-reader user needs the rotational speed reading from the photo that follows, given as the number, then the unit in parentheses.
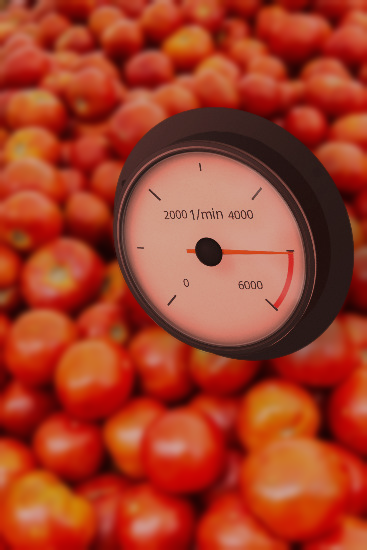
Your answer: 5000 (rpm)
